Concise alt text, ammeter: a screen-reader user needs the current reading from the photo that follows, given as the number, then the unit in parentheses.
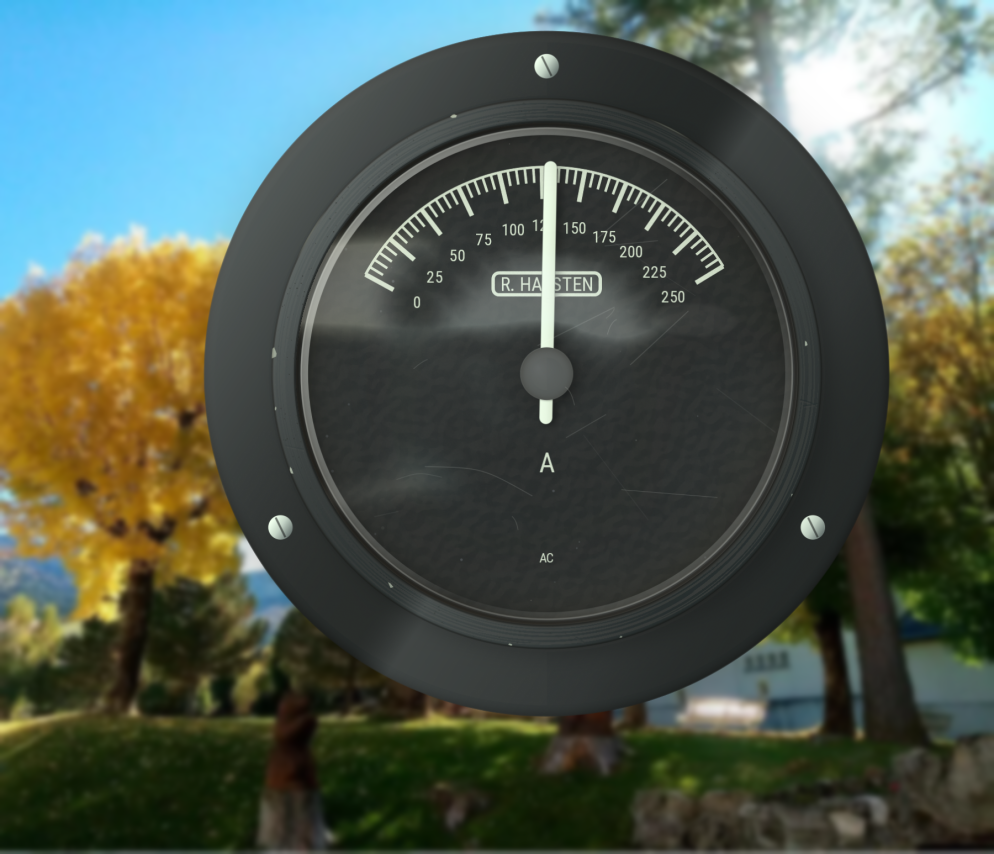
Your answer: 130 (A)
